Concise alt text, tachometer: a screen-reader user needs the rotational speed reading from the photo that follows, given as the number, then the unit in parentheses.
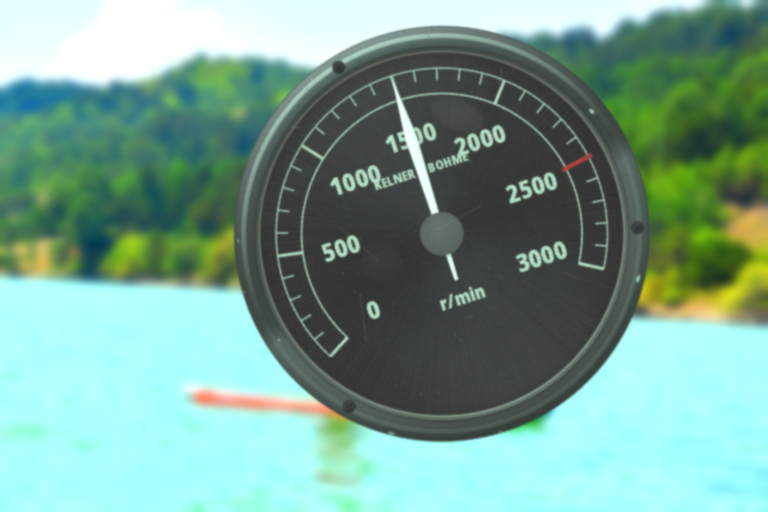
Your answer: 1500 (rpm)
